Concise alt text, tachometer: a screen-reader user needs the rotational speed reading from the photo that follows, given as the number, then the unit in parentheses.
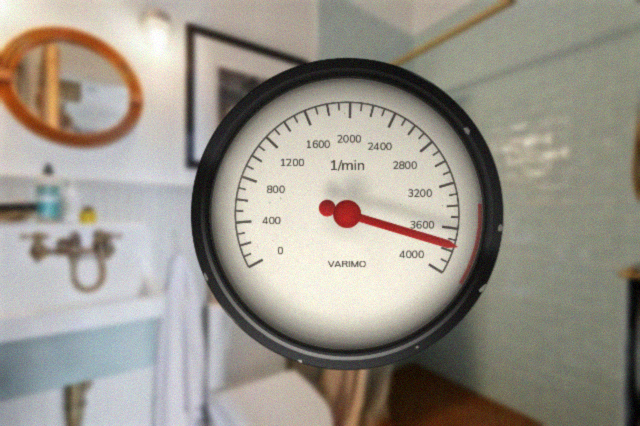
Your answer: 3750 (rpm)
